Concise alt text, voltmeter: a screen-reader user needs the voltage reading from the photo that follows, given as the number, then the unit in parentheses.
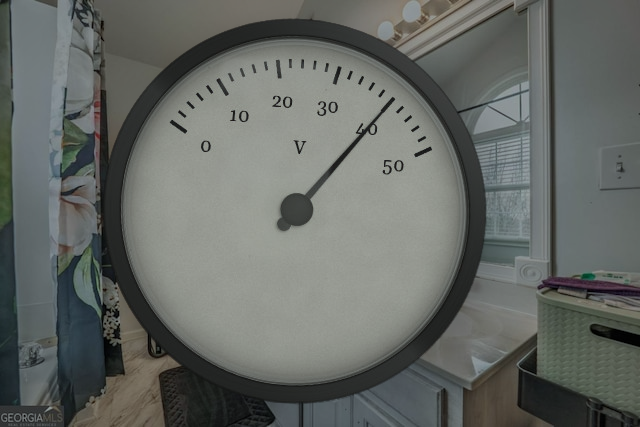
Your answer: 40 (V)
